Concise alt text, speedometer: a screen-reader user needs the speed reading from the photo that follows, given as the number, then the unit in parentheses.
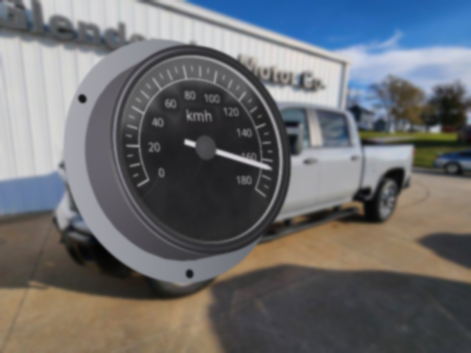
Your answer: 165 (km/h)
